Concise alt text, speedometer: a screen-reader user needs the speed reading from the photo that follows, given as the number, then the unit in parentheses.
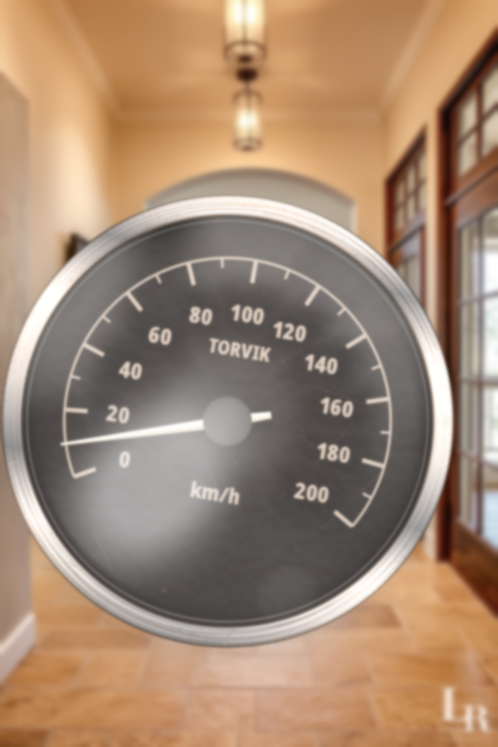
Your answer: 10 (km/h)
